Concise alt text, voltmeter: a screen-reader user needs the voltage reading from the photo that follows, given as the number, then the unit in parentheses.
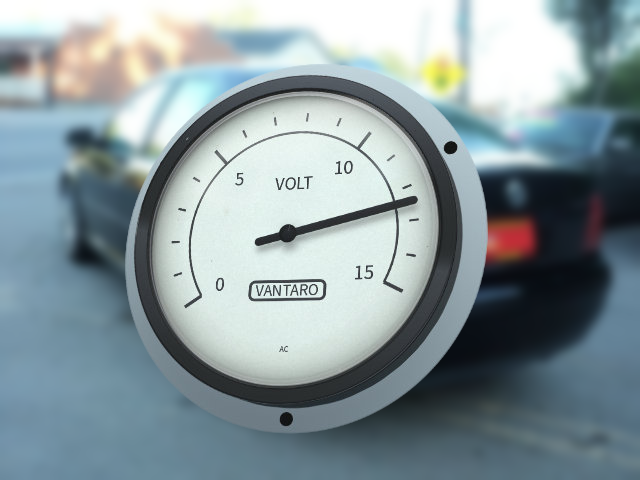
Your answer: 12.5 (V)
